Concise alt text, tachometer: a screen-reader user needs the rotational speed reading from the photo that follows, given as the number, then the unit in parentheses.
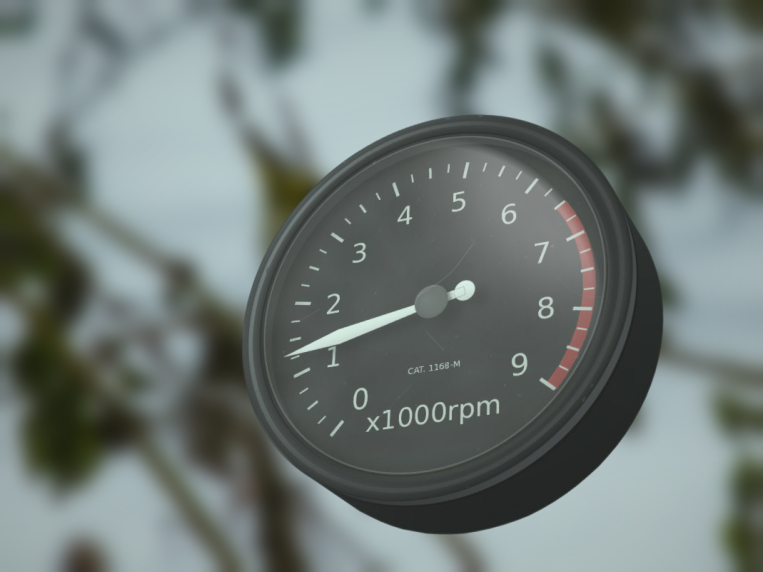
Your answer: 1250 (rpm)
